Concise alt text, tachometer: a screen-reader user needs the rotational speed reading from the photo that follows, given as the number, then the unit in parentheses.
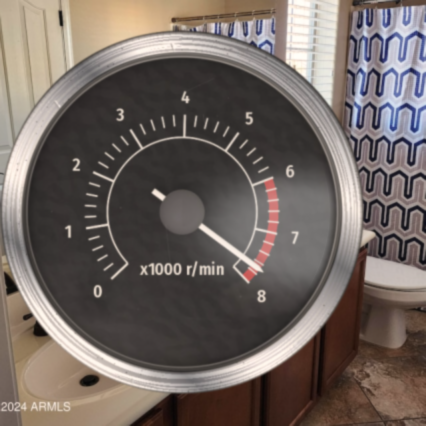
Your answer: 7700 (rpm)
